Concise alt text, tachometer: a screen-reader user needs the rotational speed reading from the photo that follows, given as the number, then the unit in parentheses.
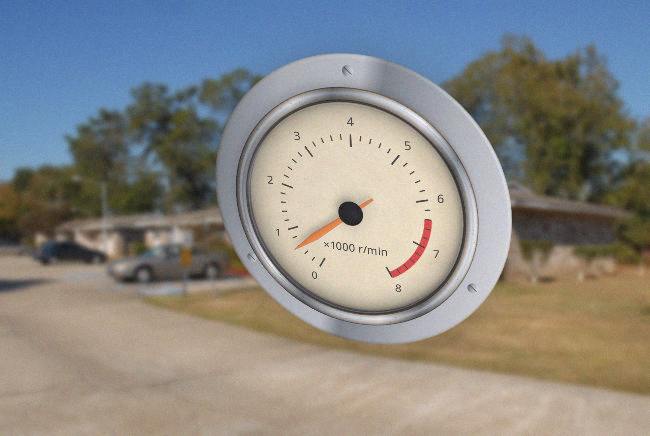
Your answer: 600 (rpm)
